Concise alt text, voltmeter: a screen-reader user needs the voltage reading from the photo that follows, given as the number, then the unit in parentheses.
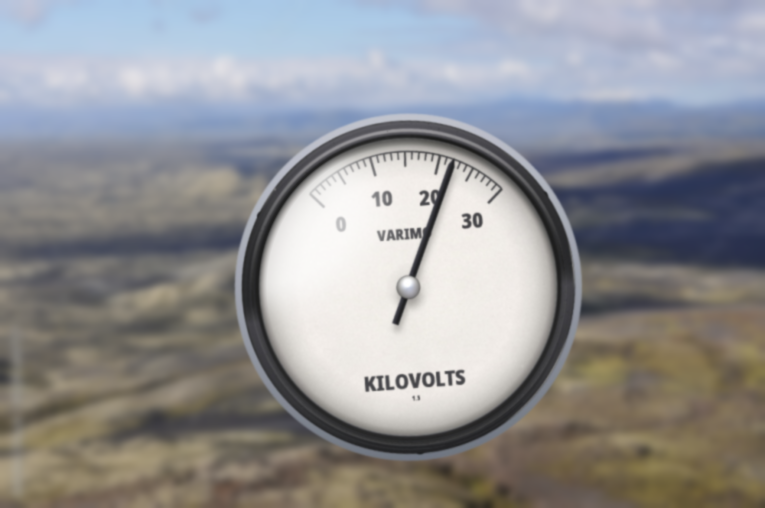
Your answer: 22 (kV)
